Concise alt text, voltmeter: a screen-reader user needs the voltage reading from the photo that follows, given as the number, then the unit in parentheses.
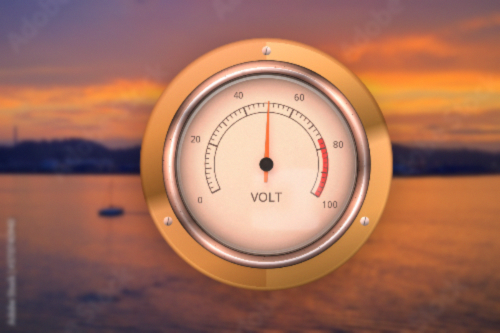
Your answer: 50 (V)
